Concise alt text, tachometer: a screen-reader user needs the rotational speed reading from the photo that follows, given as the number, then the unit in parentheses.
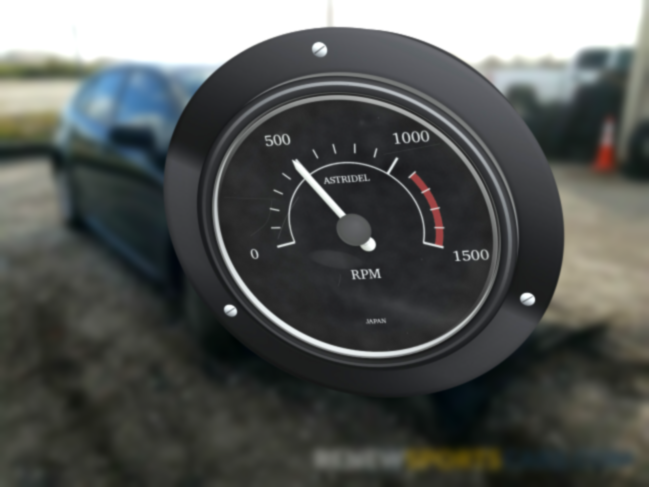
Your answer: 500 (rpm)
